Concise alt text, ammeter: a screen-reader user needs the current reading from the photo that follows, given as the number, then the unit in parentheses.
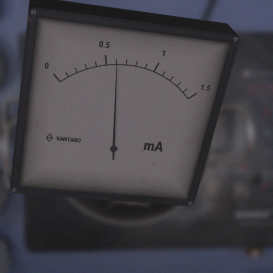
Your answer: 0.6 (mA)
